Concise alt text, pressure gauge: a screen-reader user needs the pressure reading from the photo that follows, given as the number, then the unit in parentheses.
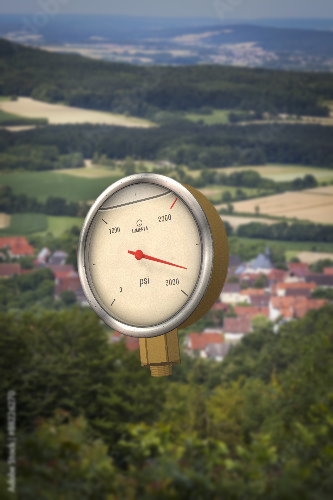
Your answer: 2750 (psi)
